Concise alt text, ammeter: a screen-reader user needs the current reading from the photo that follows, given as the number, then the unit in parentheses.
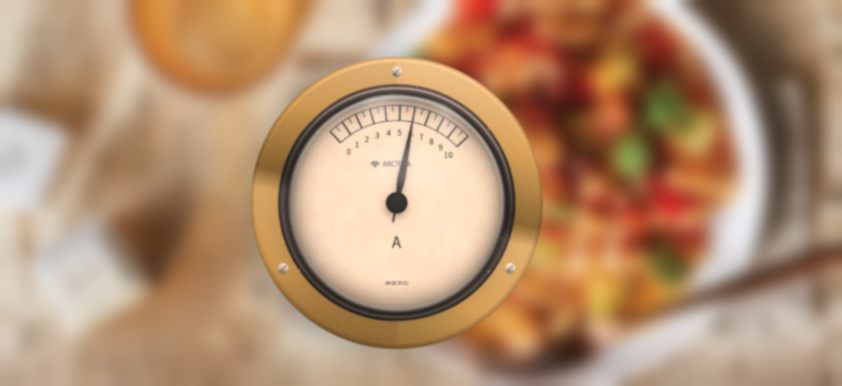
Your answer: 6 (A)
